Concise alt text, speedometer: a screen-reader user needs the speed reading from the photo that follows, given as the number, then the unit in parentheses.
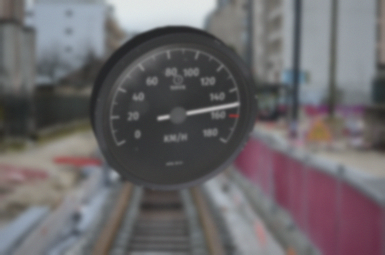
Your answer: 150 (km/h)
